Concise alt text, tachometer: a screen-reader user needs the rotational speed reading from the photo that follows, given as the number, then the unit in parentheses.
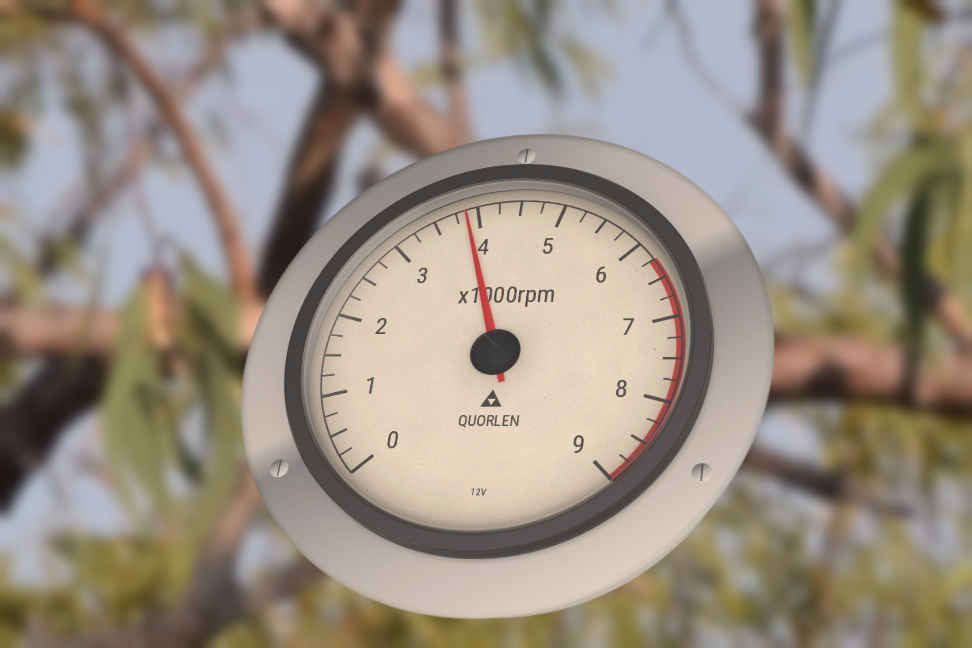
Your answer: 3875 (rpm)
